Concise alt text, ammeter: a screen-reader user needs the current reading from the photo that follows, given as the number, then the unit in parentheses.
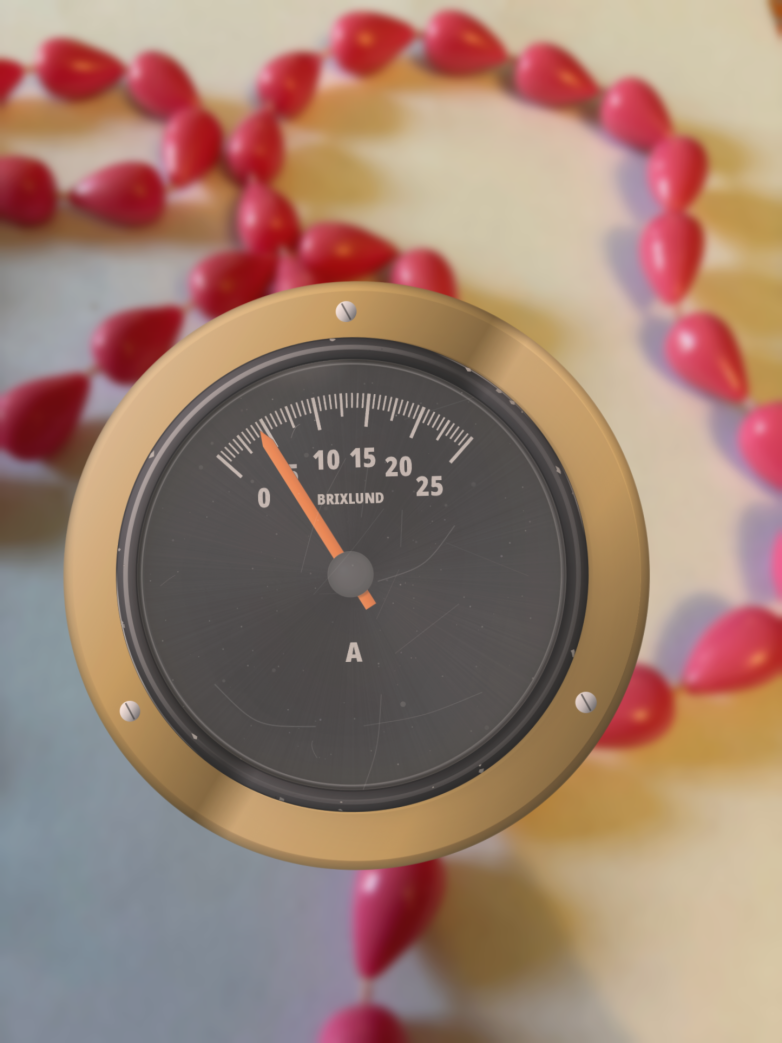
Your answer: 4.5 (A)
